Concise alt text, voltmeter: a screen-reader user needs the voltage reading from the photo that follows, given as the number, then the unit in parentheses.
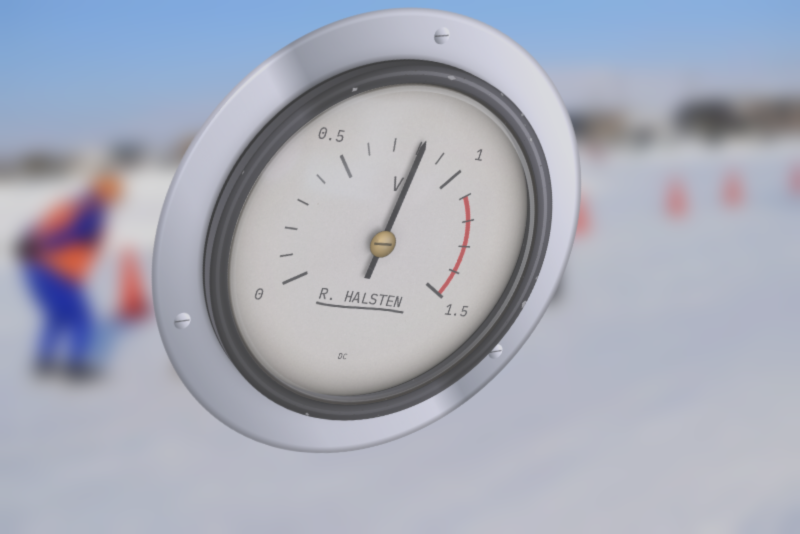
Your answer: 0.8 (V)
